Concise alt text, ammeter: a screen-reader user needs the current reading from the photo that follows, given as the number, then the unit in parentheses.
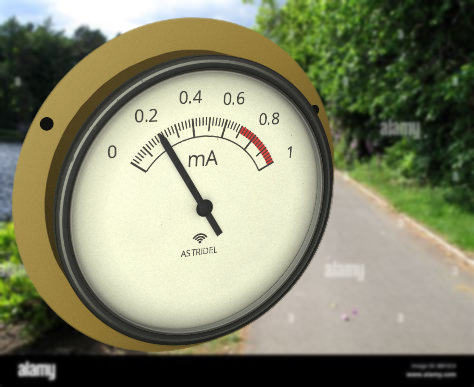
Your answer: 0.2 (mA)
